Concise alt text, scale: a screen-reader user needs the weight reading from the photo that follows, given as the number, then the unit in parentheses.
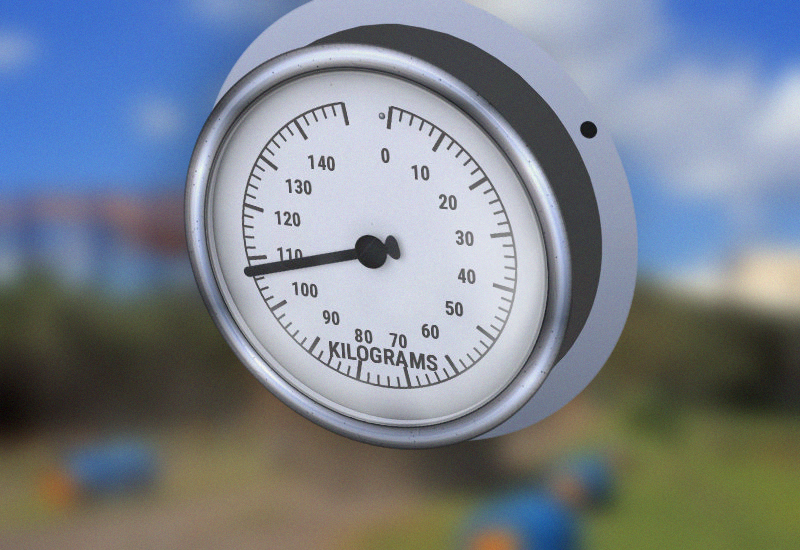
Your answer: 108 (kg)
